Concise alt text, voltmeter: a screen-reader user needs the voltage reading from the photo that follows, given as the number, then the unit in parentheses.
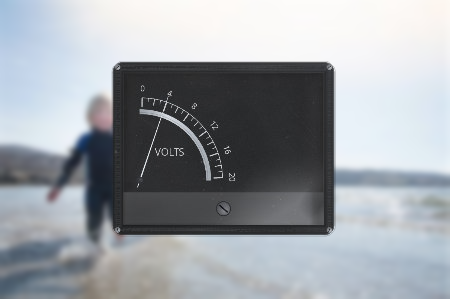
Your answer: 4 (V)
